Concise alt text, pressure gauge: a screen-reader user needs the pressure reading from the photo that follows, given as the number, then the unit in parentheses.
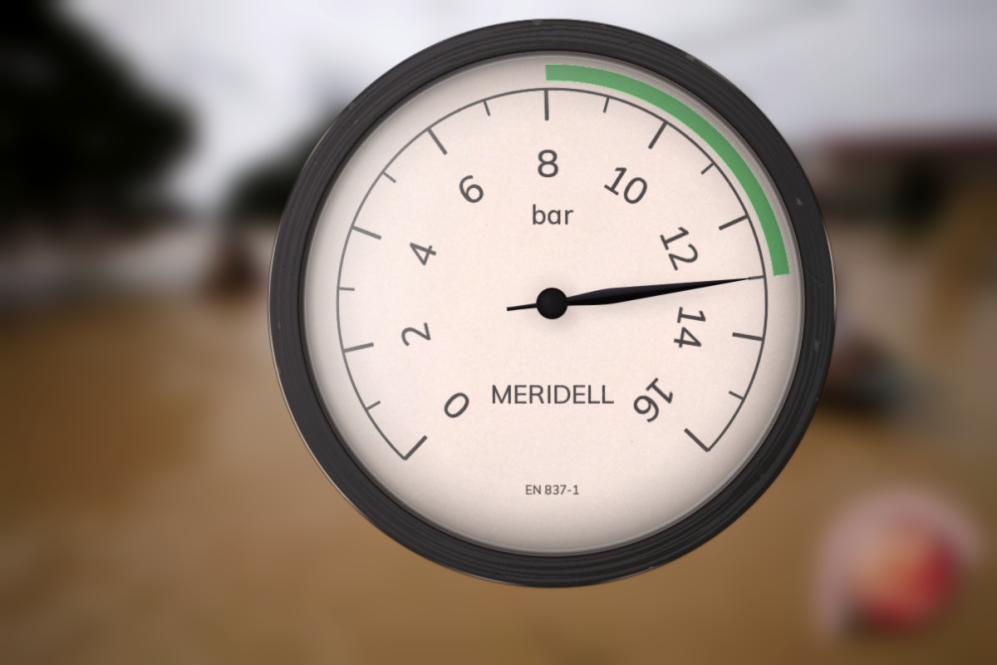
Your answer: 13 (bar)
